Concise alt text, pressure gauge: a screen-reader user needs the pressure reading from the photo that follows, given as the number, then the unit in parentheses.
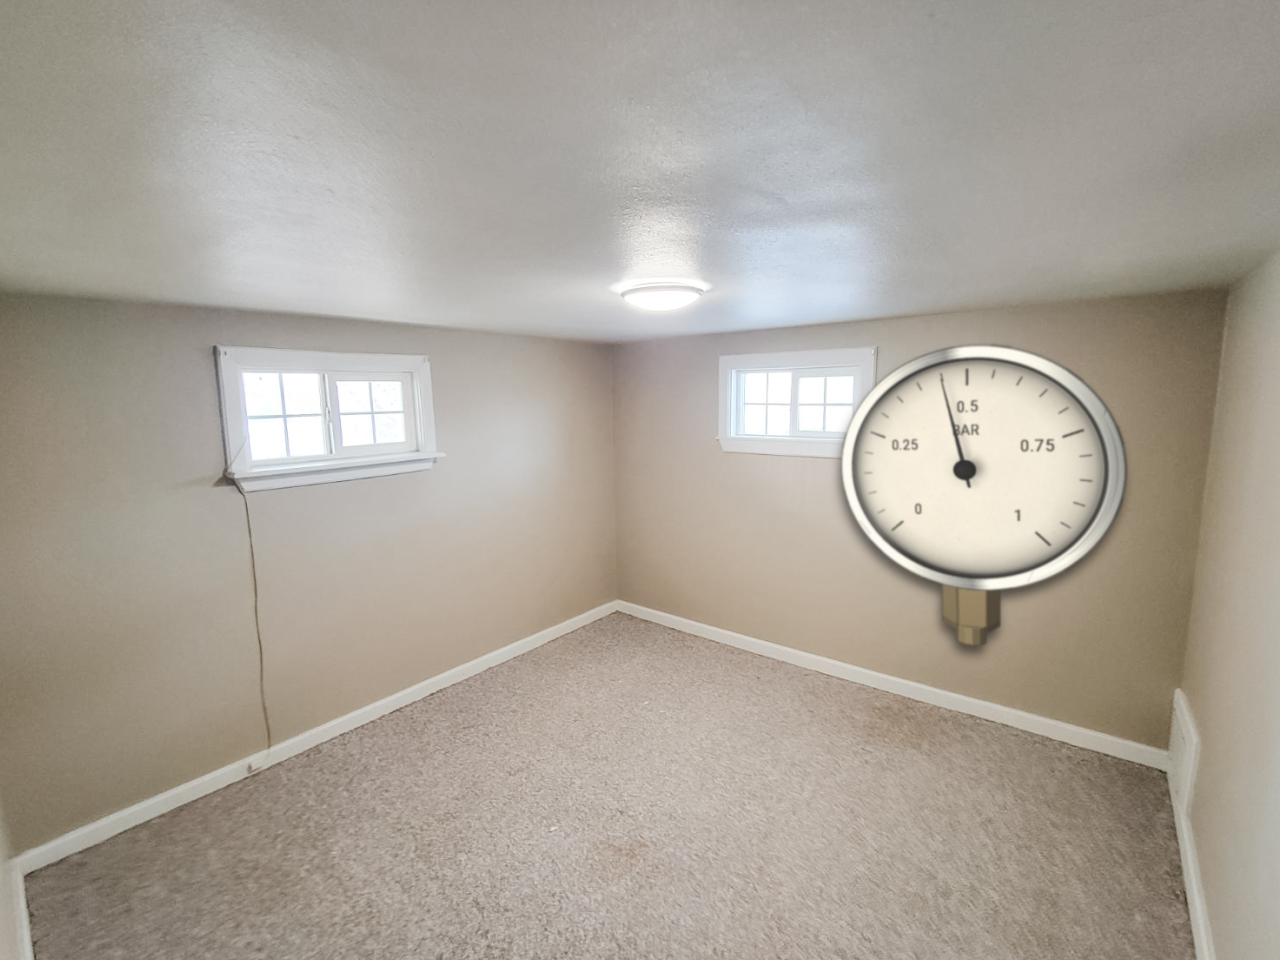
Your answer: 0.45 (bar)
